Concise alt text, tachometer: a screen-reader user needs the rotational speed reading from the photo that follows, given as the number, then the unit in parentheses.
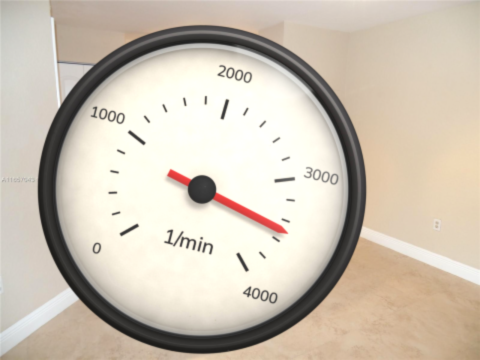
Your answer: 3500 (rpm)
